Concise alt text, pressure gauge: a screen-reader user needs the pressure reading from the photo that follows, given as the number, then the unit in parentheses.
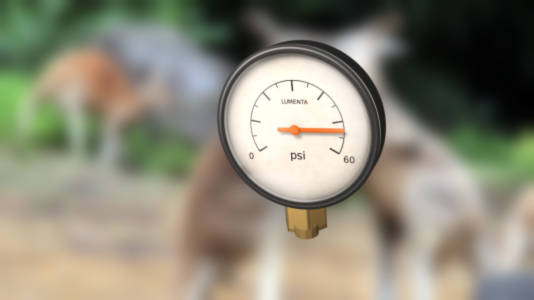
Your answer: 52.5 (psi)
